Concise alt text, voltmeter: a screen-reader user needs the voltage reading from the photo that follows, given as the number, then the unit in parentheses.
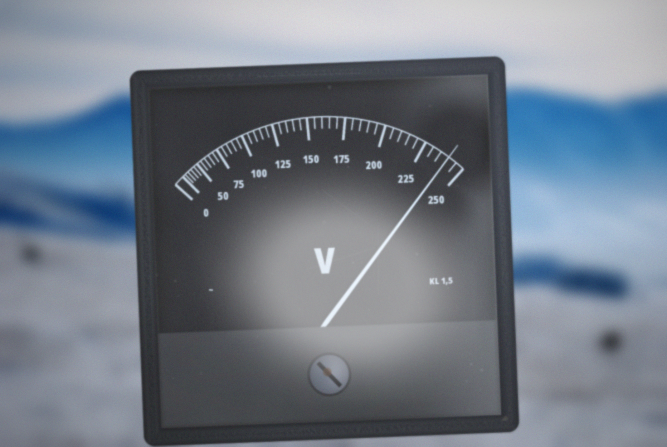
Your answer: 240 (V)
